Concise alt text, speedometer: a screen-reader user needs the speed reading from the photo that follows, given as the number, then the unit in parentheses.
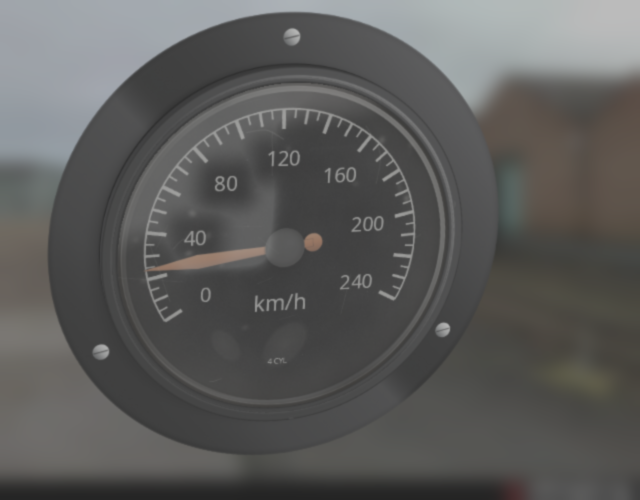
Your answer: 25 (km/h)
